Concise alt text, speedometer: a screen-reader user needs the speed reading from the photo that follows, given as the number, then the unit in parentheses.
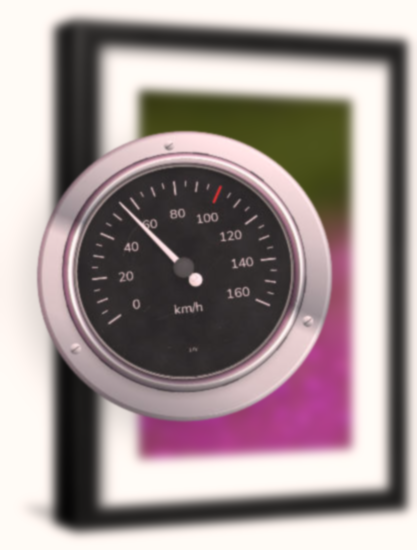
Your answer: 55 (km/h)
